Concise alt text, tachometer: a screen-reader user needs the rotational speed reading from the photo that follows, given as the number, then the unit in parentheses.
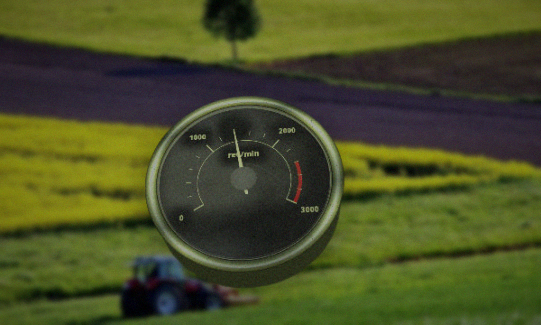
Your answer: 1400 (rpm)
